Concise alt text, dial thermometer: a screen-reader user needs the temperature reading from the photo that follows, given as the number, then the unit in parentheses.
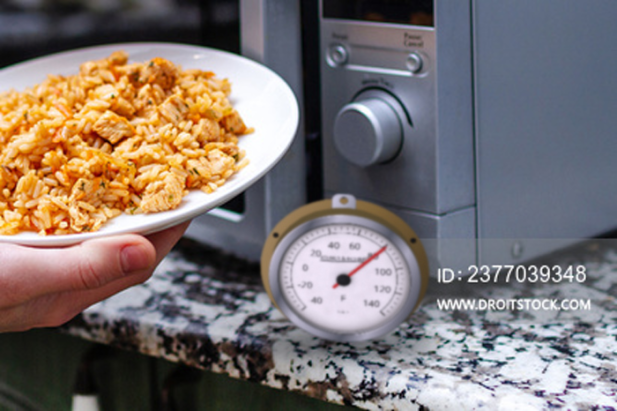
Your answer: 80 (°F)
